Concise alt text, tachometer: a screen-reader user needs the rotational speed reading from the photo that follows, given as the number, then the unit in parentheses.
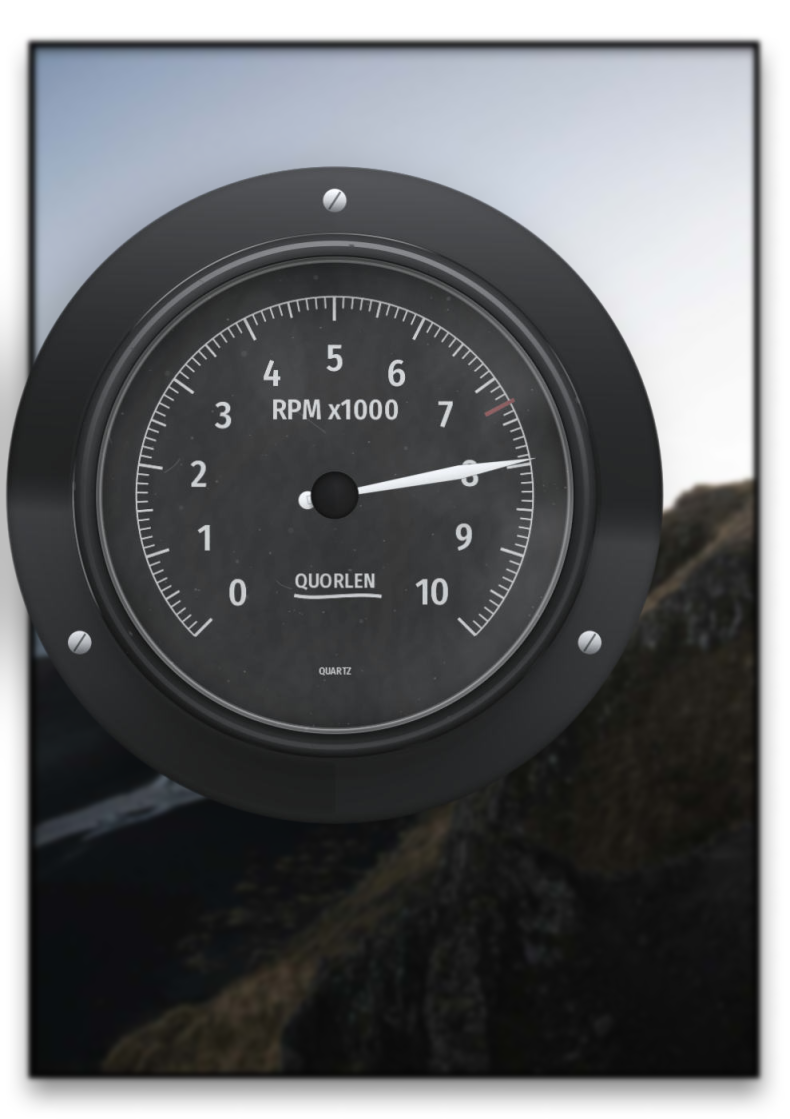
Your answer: 7950 (rpm)
